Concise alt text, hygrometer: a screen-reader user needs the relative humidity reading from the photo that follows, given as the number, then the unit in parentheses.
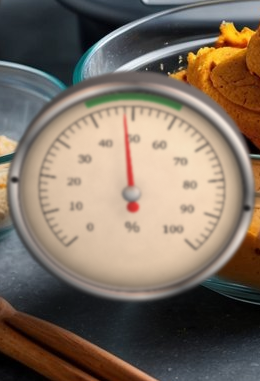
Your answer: 48 (%)
